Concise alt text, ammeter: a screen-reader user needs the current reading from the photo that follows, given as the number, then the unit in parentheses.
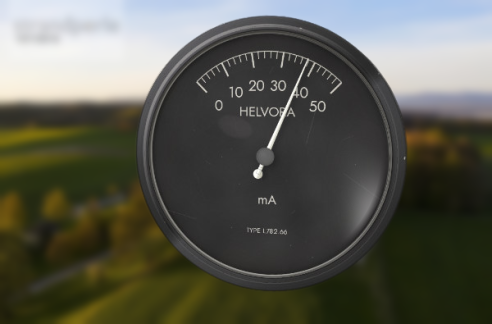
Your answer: 38 (mA)
